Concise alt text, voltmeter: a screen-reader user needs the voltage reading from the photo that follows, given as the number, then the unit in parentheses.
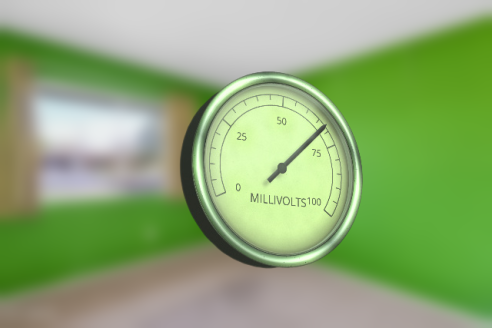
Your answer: 67.5 (mV)
